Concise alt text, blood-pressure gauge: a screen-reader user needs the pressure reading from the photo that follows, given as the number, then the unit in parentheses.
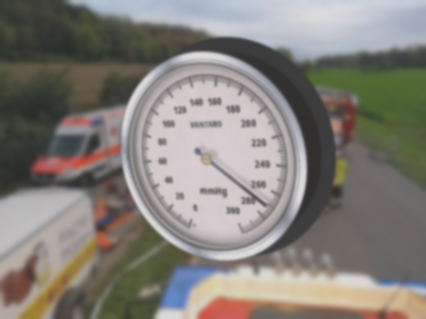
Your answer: 270 (mmHg)
